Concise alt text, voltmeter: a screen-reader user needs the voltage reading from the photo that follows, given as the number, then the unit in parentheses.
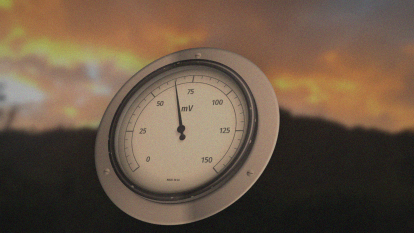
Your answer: 65 (mV)
